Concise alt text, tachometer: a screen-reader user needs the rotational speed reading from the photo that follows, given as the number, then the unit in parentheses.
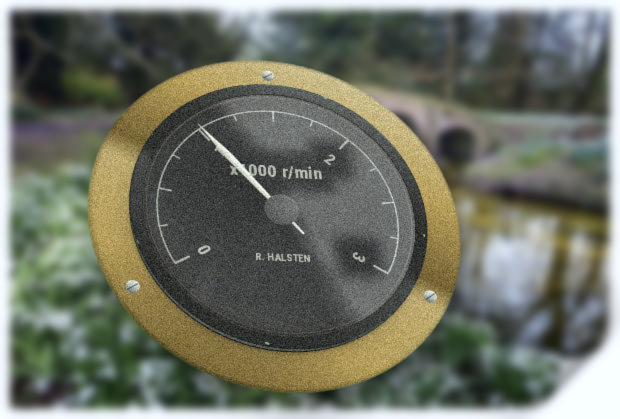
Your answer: 1000 (rpm)
